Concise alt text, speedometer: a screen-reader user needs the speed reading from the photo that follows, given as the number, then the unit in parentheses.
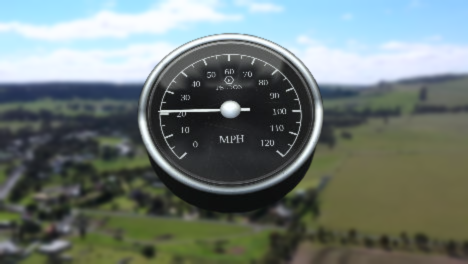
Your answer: 20 (mph)
